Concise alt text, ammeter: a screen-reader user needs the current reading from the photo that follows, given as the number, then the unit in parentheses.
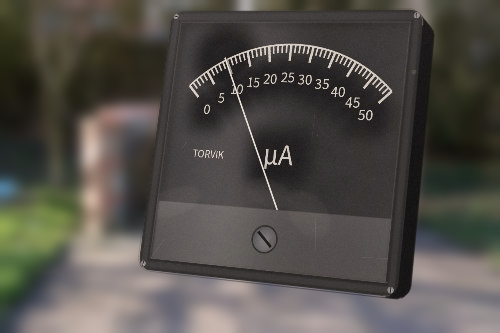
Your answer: 10 (µA)
